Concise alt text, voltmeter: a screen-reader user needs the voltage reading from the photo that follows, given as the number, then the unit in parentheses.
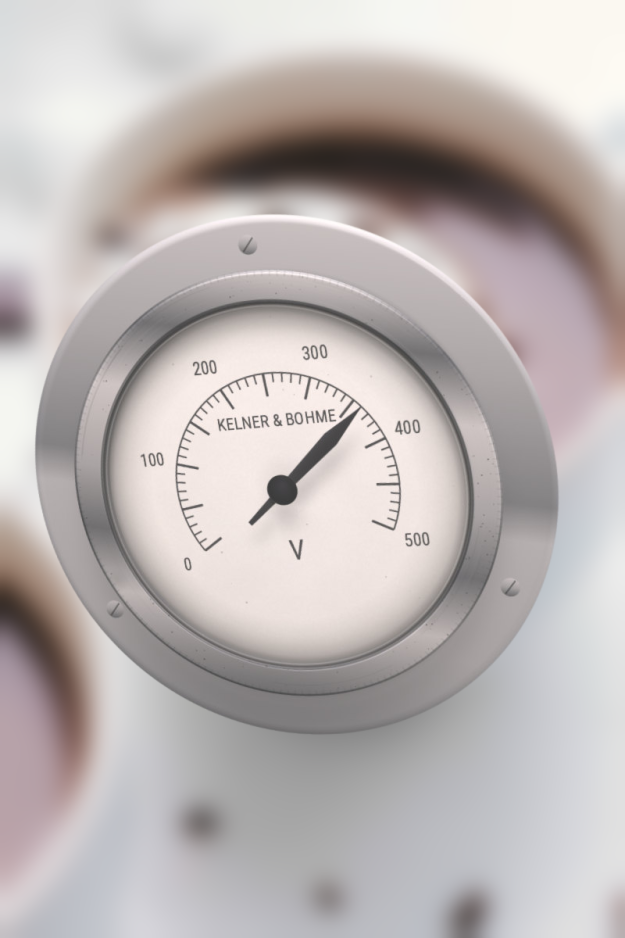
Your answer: 360 (V)
